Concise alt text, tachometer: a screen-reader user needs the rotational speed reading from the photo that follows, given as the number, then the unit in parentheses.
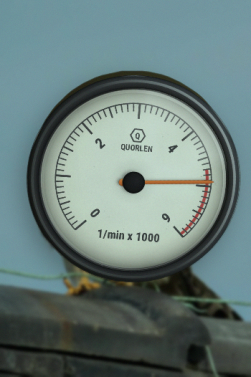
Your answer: 4900 (rpm)
